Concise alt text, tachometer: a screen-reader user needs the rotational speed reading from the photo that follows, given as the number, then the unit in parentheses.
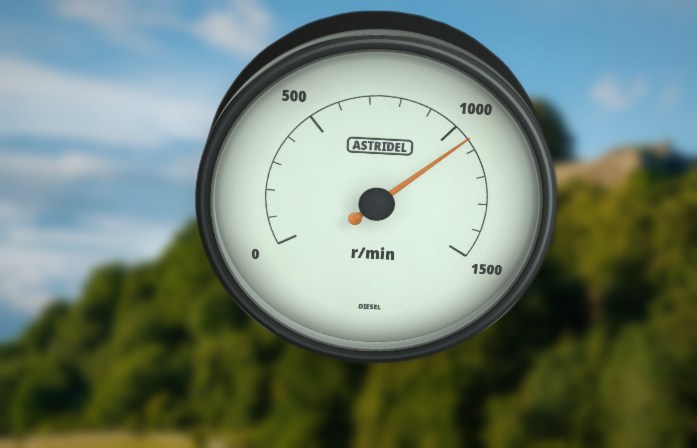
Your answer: 1050 (rpm)
